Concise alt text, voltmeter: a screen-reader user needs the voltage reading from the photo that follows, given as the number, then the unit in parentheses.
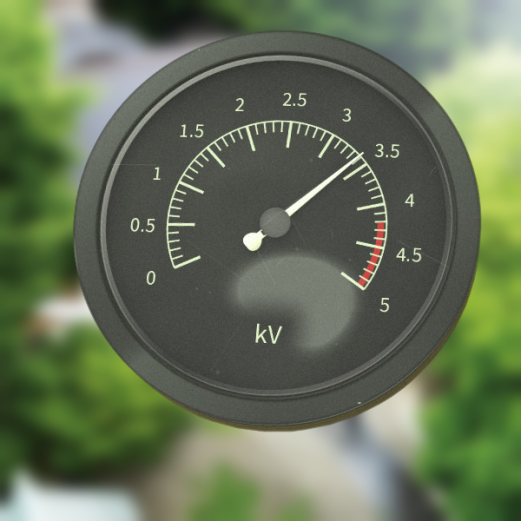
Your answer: 3.4 (kV)
